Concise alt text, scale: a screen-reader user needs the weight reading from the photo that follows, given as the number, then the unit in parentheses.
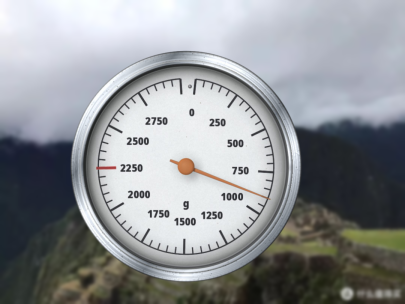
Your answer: 900 (g)
